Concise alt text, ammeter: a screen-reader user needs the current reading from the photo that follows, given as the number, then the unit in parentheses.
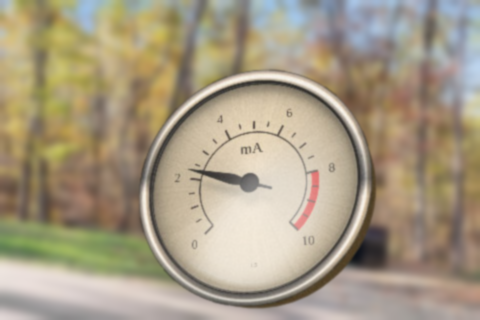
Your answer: 2.25 (mA)
